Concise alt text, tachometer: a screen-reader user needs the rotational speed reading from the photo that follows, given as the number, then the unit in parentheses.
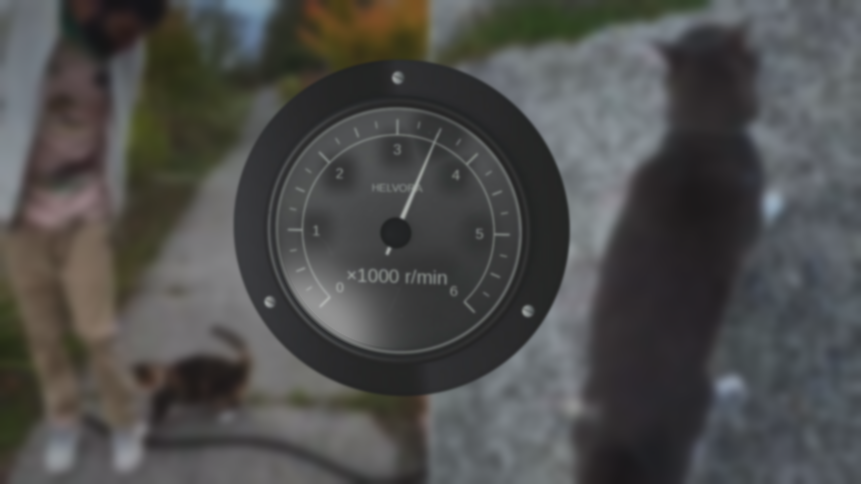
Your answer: 3500 (rpm)
